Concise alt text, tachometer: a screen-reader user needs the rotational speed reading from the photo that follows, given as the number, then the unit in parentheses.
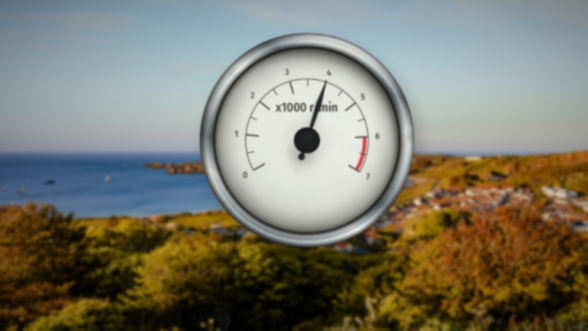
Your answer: 4000 (rpm)
